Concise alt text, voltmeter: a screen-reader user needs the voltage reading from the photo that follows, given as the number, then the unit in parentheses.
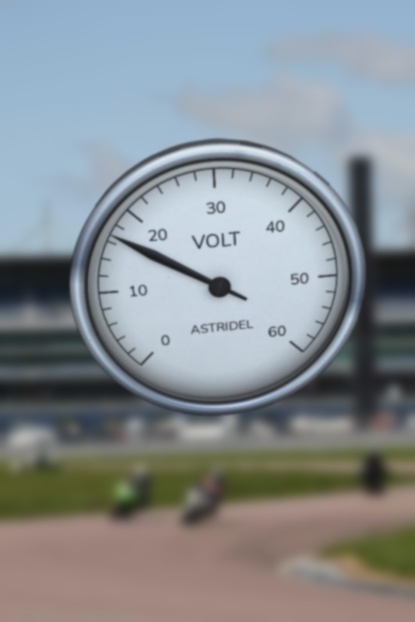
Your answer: 17 (V)
